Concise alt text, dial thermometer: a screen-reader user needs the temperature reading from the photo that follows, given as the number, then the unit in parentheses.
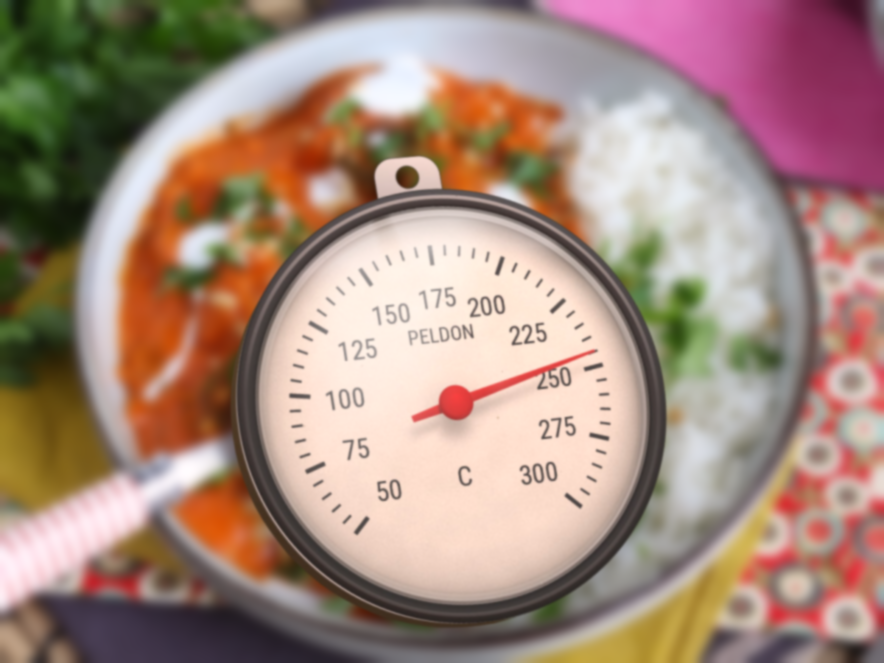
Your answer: 245 (°C)
